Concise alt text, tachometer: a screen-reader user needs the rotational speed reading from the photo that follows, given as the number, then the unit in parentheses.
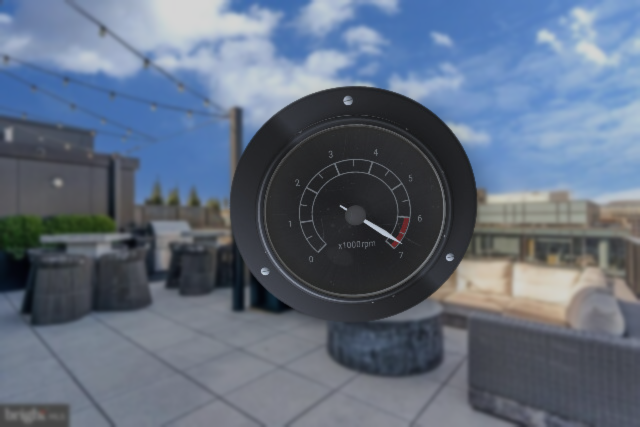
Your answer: 6750 (rpm)
